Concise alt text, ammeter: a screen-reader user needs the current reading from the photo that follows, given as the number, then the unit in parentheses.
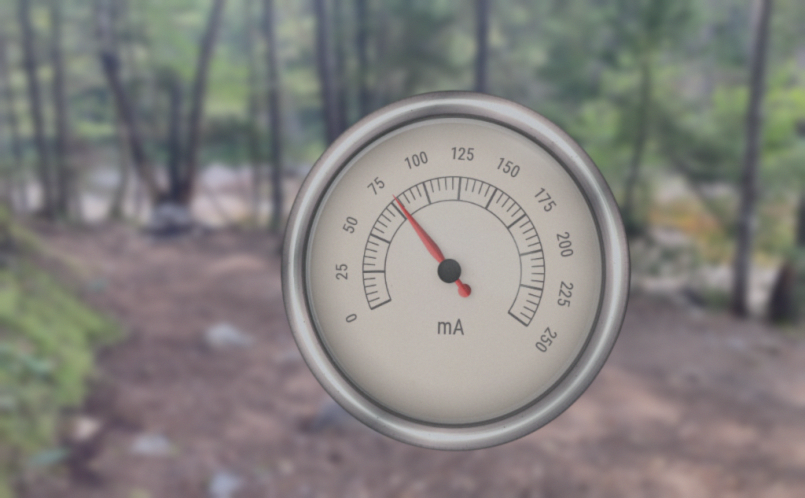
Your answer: 80 (mA)
